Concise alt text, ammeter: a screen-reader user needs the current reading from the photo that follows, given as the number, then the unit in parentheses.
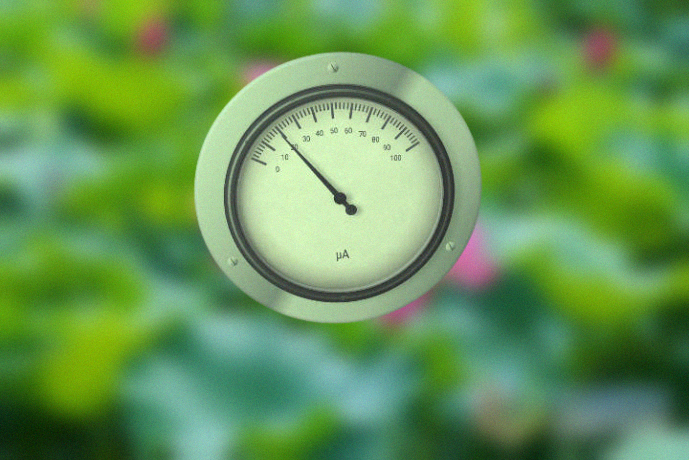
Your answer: 20 (µA)
